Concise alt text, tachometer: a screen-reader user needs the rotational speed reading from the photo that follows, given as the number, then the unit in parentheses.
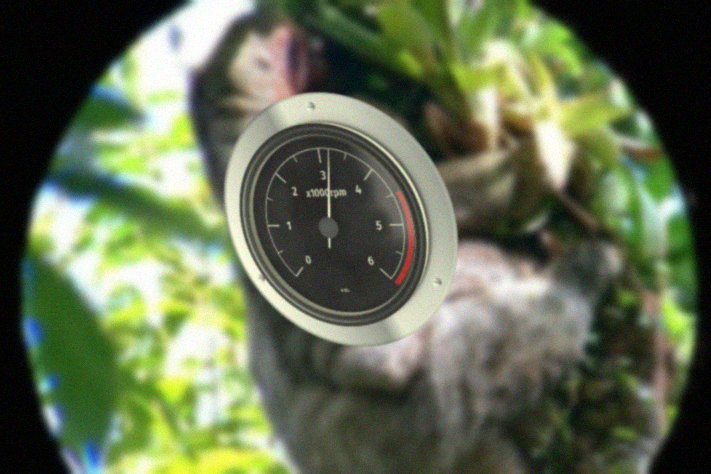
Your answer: 3250 (rpm)
